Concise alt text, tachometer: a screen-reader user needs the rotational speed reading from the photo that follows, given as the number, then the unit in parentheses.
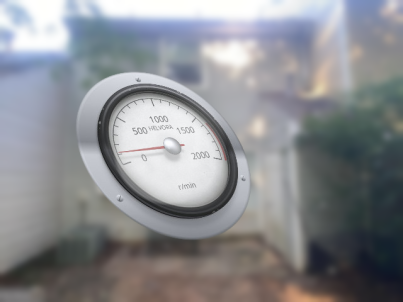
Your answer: 100 (rpm)
